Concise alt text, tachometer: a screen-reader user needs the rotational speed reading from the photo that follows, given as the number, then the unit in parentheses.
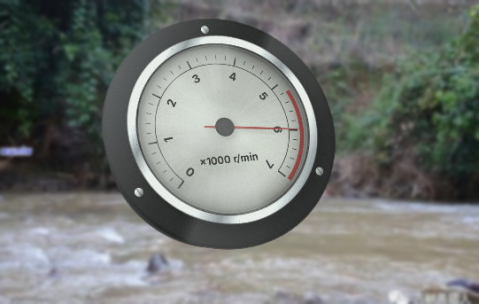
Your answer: 6000 (rpm)
